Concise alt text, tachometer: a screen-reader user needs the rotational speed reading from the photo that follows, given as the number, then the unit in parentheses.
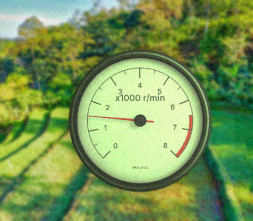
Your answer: 1500 (rpm)
